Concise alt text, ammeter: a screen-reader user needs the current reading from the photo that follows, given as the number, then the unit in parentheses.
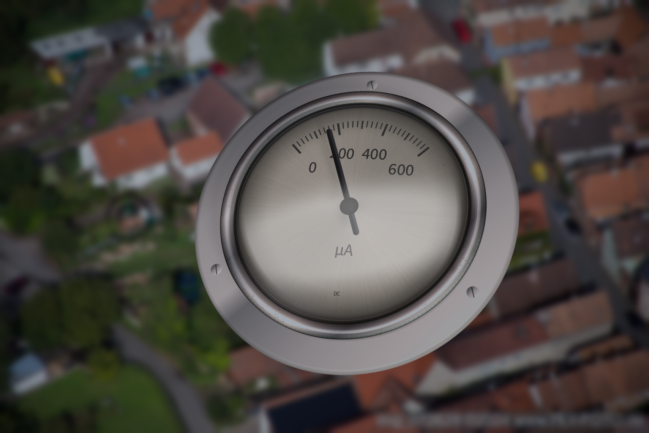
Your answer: 160 (µA)
